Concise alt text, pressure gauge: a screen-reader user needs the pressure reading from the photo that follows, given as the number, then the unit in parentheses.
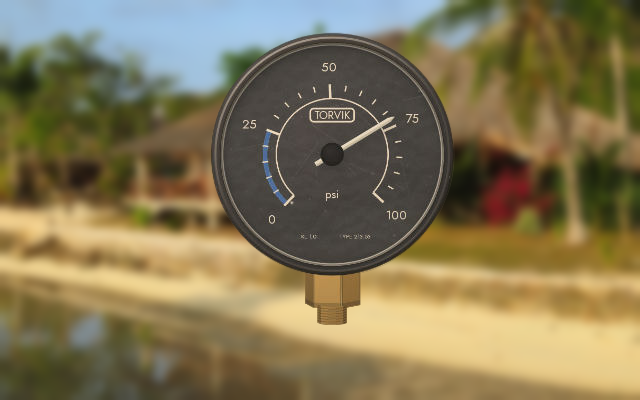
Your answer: 72.5 (psi)
